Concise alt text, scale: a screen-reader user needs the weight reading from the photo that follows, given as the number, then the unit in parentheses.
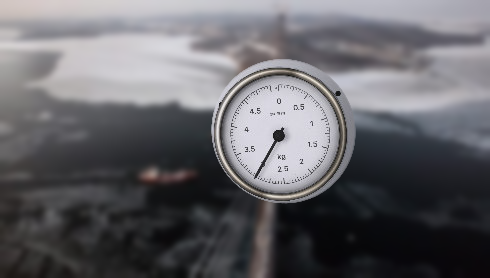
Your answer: 3 (kg)
